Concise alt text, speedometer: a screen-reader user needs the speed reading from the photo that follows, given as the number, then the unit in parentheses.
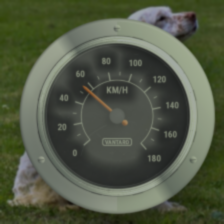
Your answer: 55 (km/h)
